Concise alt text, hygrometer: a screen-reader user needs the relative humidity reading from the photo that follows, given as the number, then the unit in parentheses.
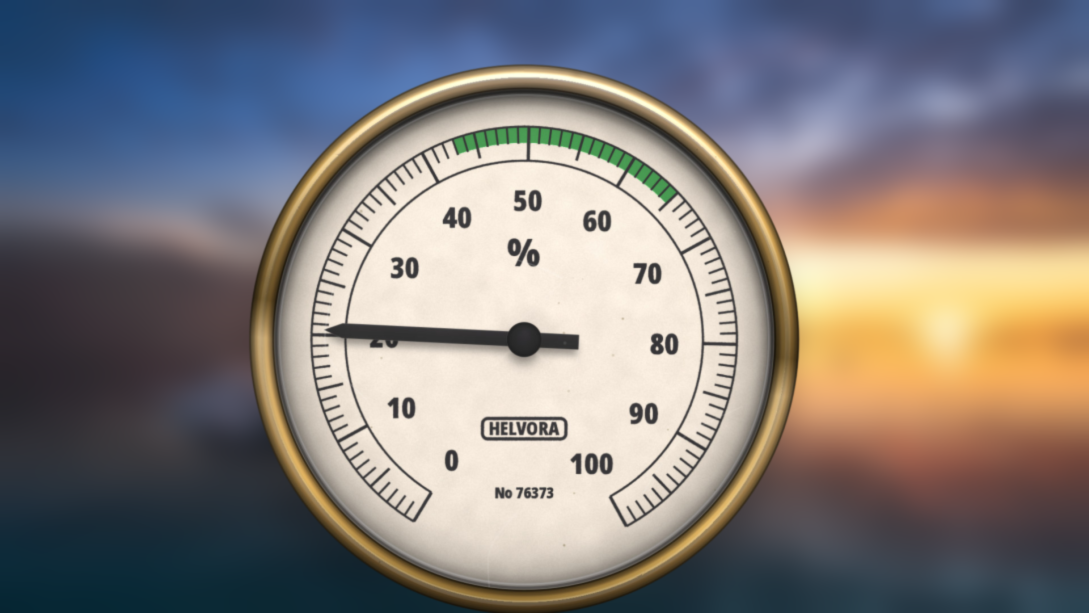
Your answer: 20.5 (%)
